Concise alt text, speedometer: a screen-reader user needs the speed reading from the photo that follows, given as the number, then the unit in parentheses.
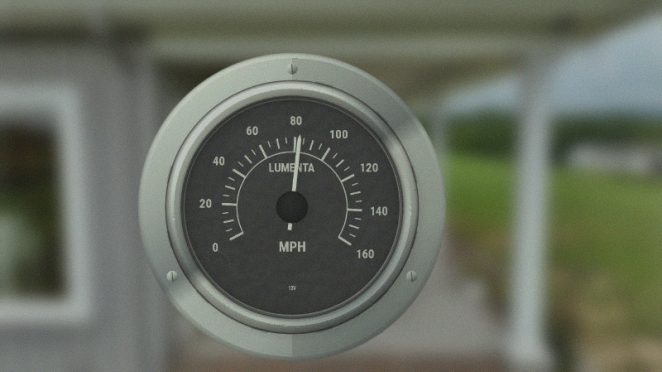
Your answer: 82.5 (mph)
